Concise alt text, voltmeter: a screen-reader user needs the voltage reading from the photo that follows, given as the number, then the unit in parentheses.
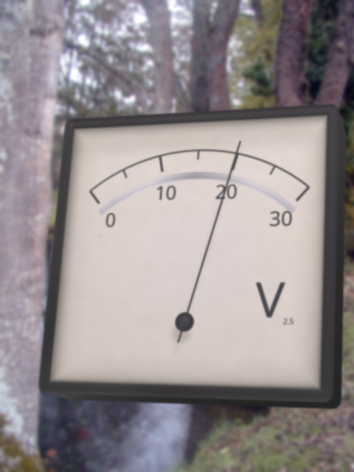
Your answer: 20 (V)
